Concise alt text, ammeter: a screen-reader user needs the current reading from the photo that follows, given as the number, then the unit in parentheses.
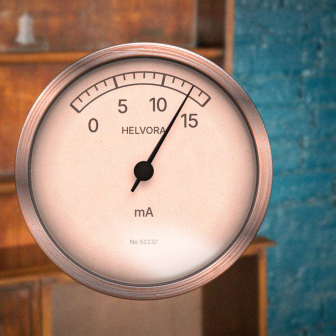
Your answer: 13 (mA)
